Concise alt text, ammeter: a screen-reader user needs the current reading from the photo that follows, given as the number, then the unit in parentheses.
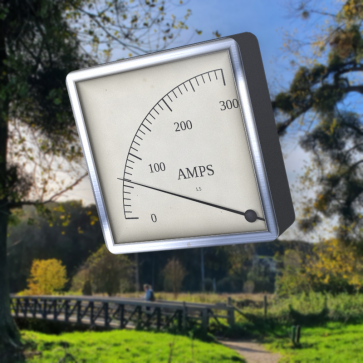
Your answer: 60 (A)
